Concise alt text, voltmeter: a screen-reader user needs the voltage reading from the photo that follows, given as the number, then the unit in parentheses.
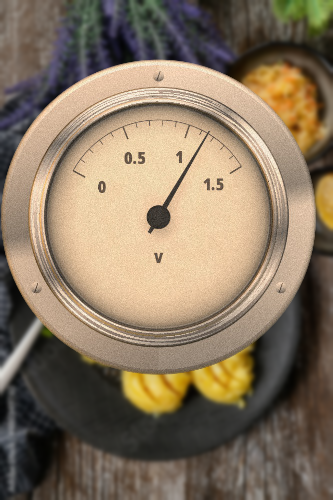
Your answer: 1.15 (V)
